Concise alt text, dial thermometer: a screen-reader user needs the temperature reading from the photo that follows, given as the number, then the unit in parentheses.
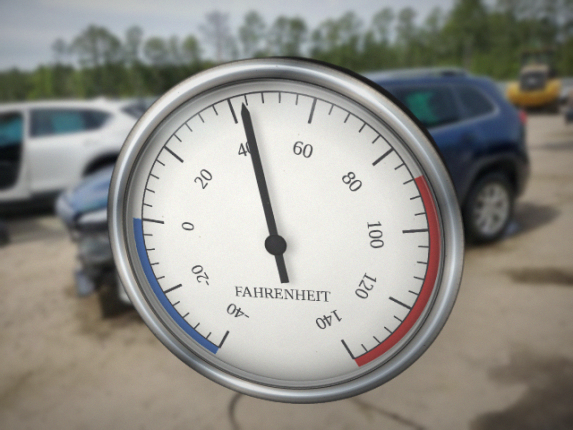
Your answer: 44 (°F)
